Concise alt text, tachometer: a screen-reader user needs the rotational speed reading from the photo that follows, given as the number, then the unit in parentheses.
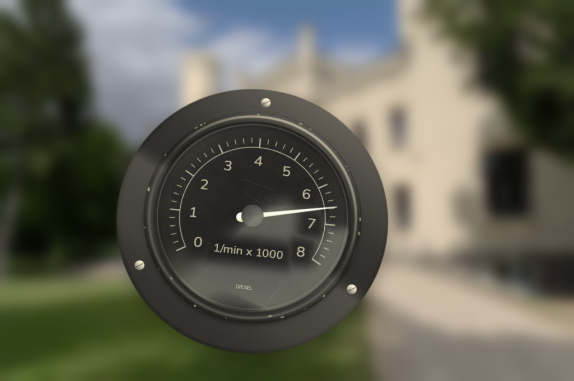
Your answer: 6600 (rpm)
